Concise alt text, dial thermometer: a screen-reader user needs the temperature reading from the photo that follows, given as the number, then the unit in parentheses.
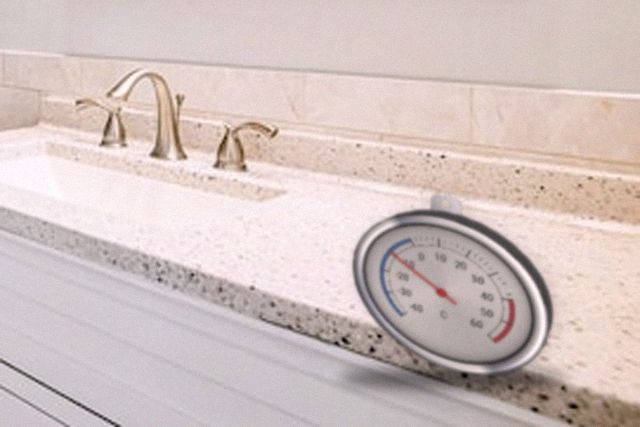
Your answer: -10 (°C)
